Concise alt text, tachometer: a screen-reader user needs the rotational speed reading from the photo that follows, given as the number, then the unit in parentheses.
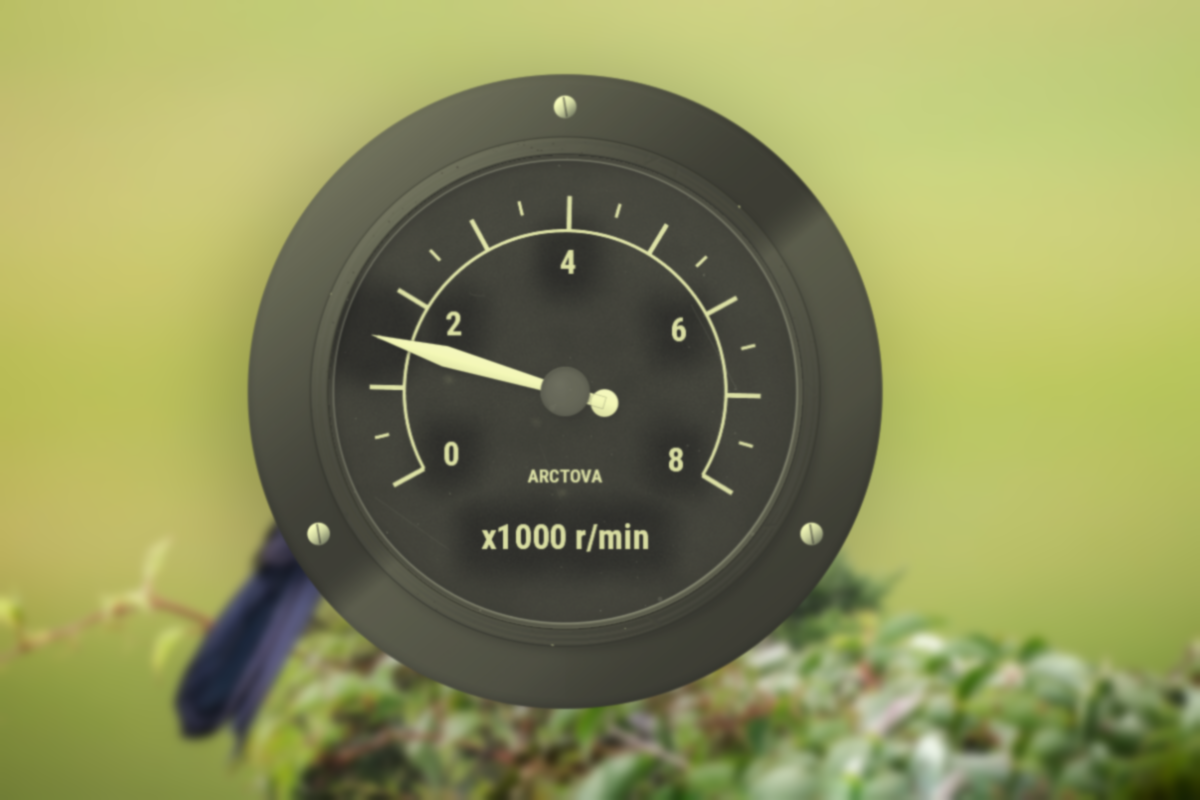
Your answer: 1500 (rpm)
